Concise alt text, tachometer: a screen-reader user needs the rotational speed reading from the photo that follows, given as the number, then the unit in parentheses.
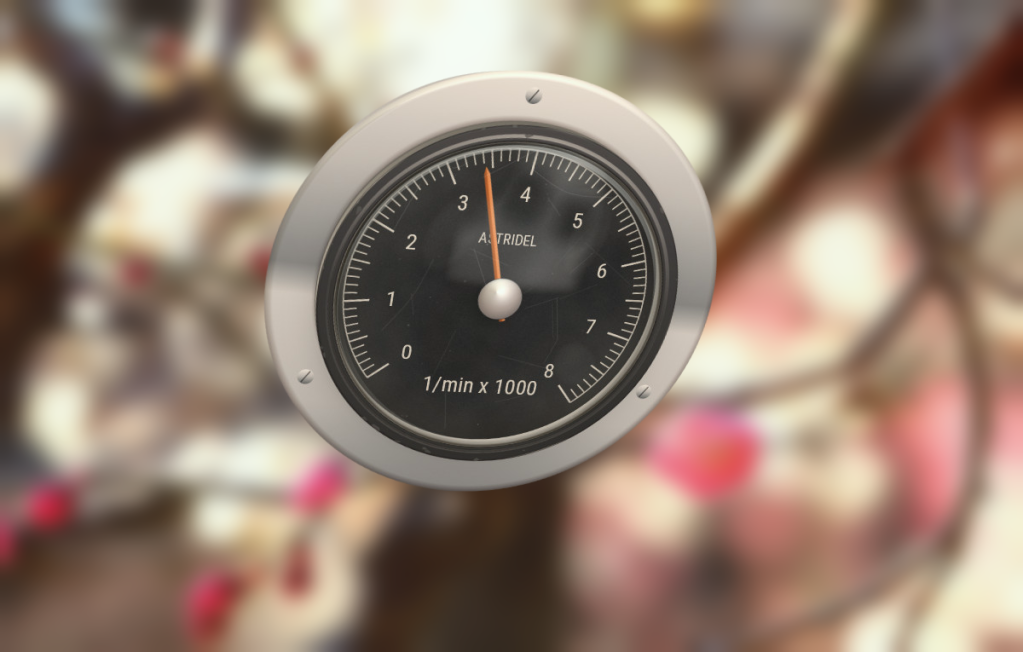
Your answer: 3400 (rpm)
